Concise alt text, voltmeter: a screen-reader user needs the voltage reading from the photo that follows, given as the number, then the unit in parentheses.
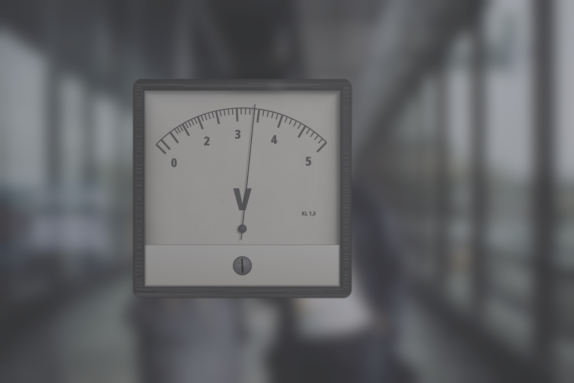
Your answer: 3.4 (V)
